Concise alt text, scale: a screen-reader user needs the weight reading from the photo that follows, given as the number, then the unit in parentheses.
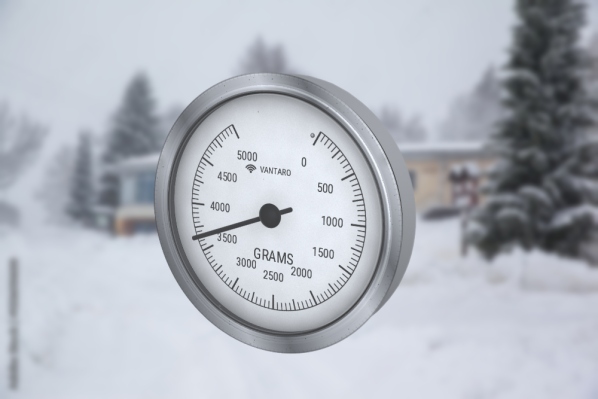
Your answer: 3650 (g)
